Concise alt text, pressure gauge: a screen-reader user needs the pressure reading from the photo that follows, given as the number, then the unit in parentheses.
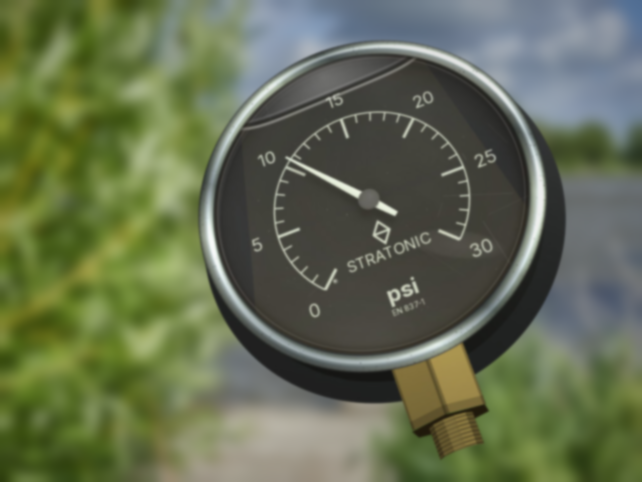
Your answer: 10.5 (psi)
